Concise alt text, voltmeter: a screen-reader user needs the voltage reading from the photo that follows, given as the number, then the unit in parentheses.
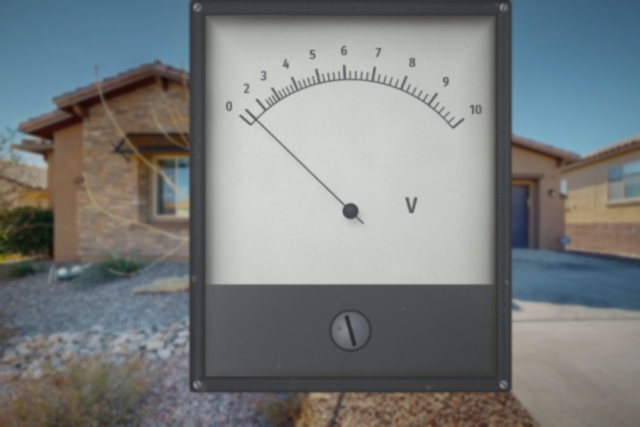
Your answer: 1 (V)
